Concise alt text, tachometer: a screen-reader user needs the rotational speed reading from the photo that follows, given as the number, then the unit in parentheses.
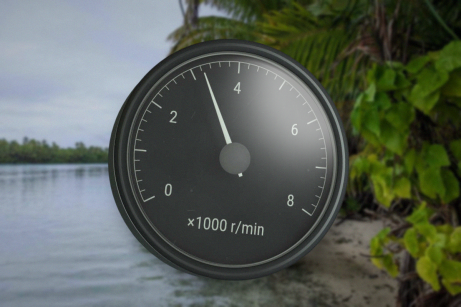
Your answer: 3200 (rpm)
